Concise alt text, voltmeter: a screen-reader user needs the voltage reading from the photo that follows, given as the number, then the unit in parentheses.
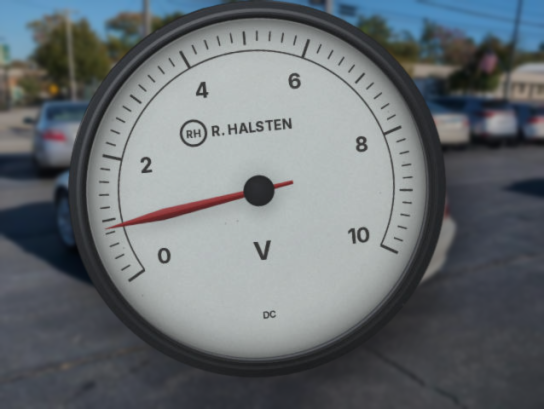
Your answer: 0.9 (V)
